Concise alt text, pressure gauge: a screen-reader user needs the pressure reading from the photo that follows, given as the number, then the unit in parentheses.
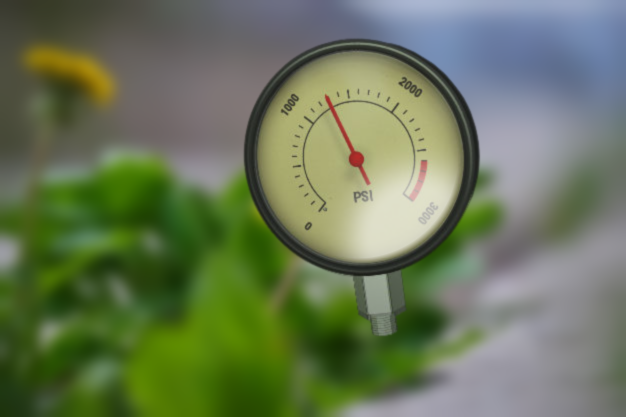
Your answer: 1300 (psi)
